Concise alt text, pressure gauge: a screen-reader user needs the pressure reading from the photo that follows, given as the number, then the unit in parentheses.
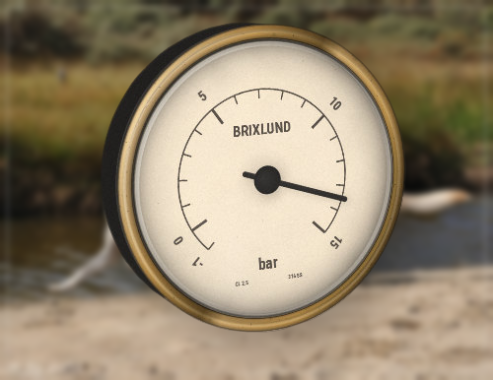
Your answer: 13.5 (bar)
